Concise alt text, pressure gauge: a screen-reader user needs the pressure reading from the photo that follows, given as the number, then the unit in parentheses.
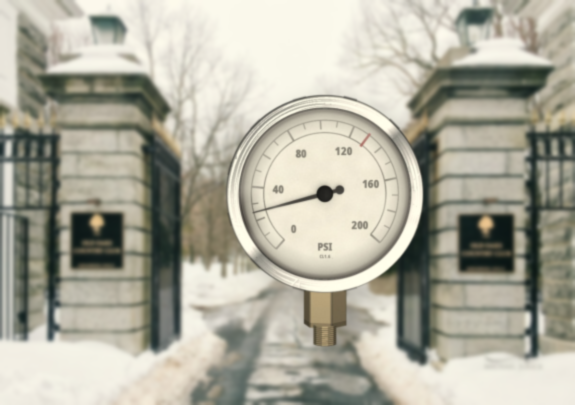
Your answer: 25 (psi)
